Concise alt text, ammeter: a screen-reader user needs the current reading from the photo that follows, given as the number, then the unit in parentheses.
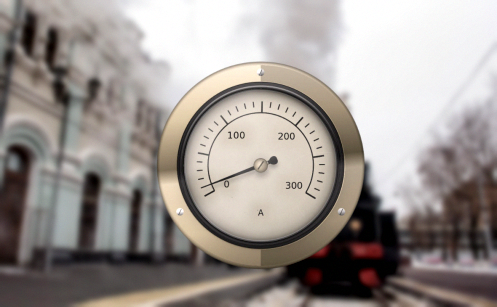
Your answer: 10 (A)
